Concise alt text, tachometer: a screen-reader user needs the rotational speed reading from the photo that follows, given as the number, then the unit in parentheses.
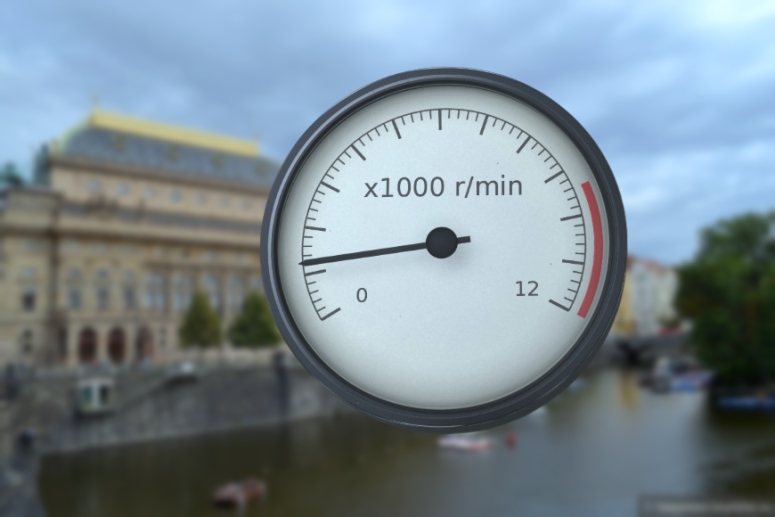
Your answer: 1200 (rpm)
